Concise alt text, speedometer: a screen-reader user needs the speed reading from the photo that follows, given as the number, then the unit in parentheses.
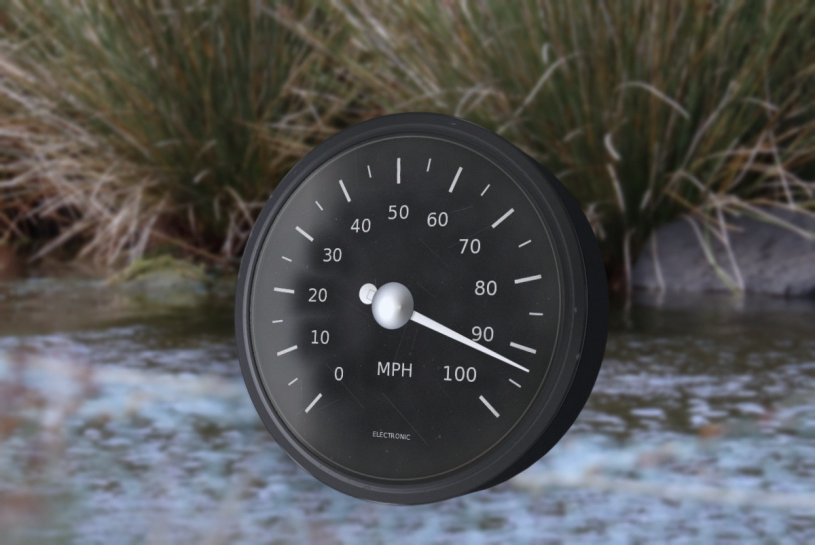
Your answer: 92.5 (mph)
